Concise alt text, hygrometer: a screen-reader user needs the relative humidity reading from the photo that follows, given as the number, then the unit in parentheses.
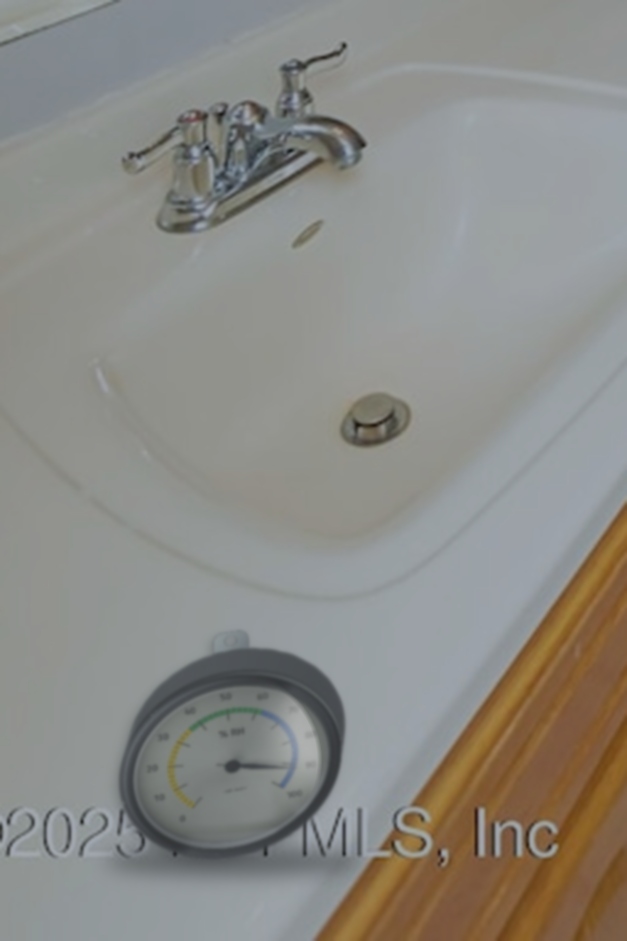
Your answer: 90 (%)
